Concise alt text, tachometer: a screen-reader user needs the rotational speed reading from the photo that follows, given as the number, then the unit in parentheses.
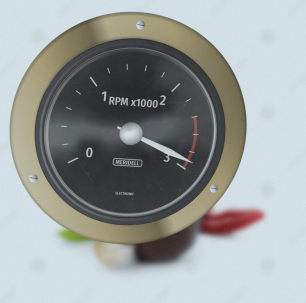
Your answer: 2900 (rpm)
